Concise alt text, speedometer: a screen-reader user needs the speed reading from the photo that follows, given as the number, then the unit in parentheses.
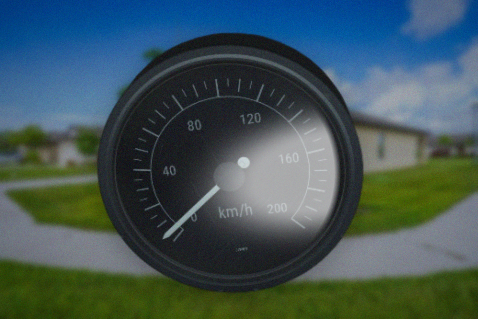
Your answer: 5 (km/h)
